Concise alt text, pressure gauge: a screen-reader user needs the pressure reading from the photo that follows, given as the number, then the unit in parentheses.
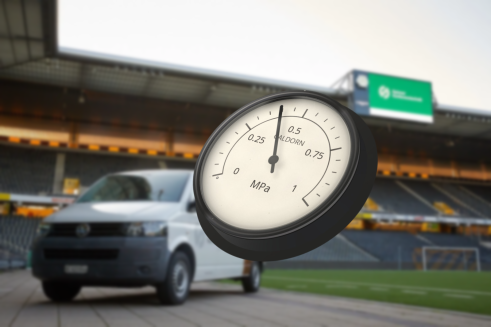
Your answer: 0.4 (MPa)
